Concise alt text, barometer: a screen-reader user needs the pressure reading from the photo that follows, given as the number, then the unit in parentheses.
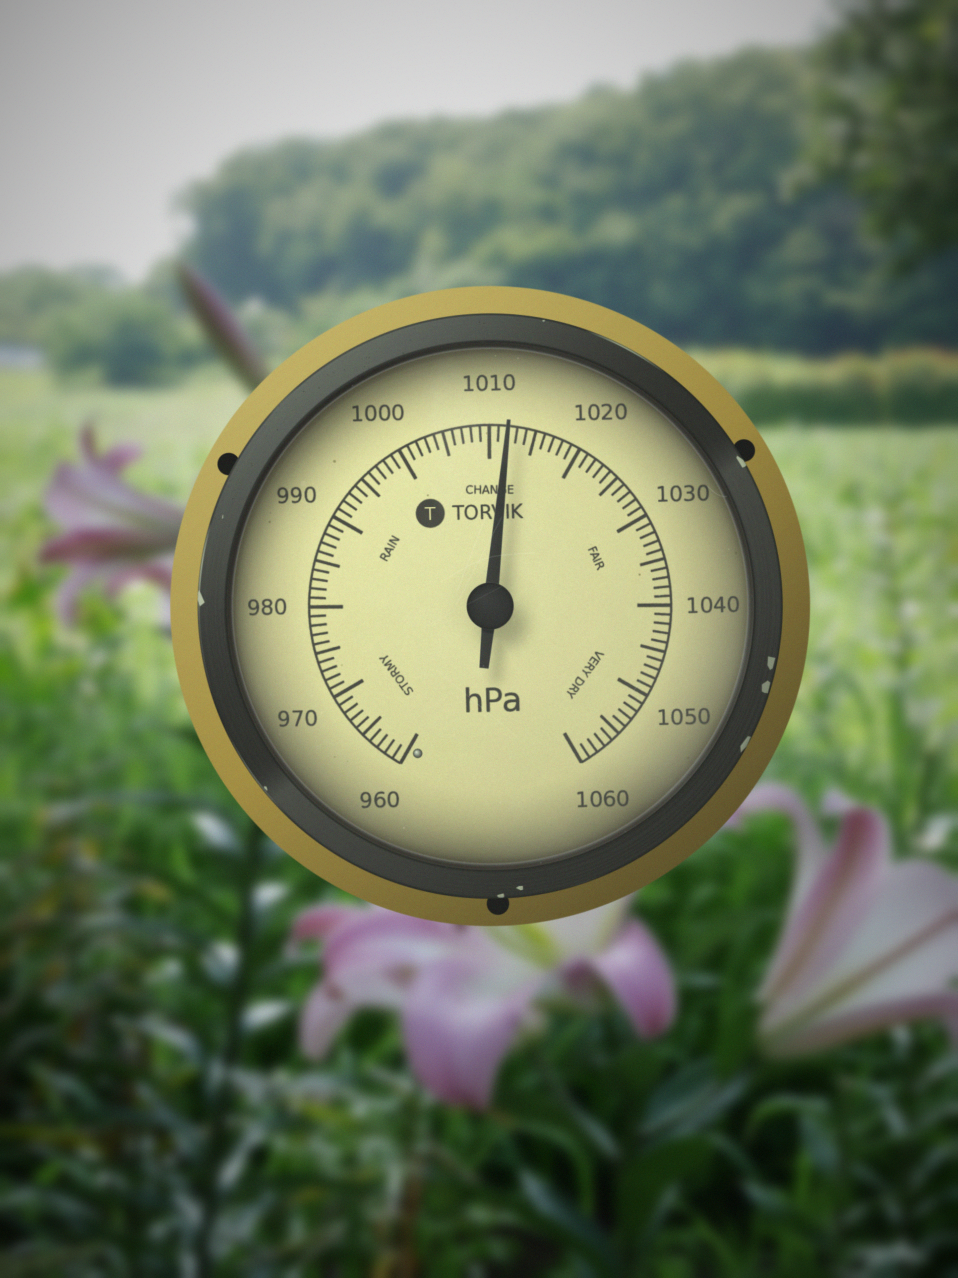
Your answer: 1012 (hPa)
